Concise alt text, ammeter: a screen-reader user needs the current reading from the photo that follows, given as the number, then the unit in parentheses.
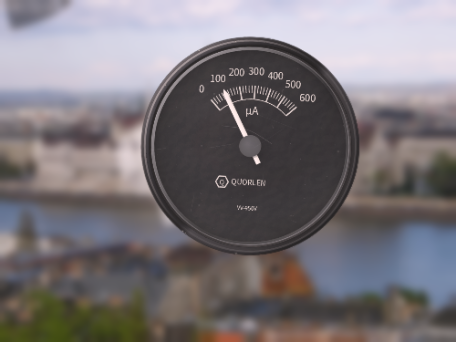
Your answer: 100 (µA)
